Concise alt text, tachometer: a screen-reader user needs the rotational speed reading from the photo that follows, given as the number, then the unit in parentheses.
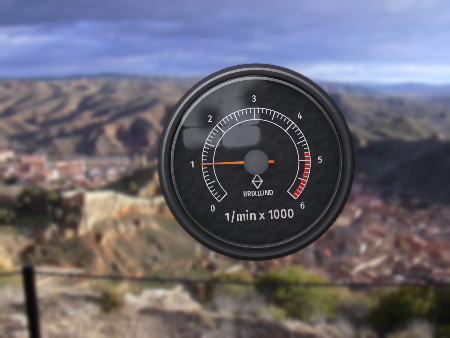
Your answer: 1000 (rpm)
